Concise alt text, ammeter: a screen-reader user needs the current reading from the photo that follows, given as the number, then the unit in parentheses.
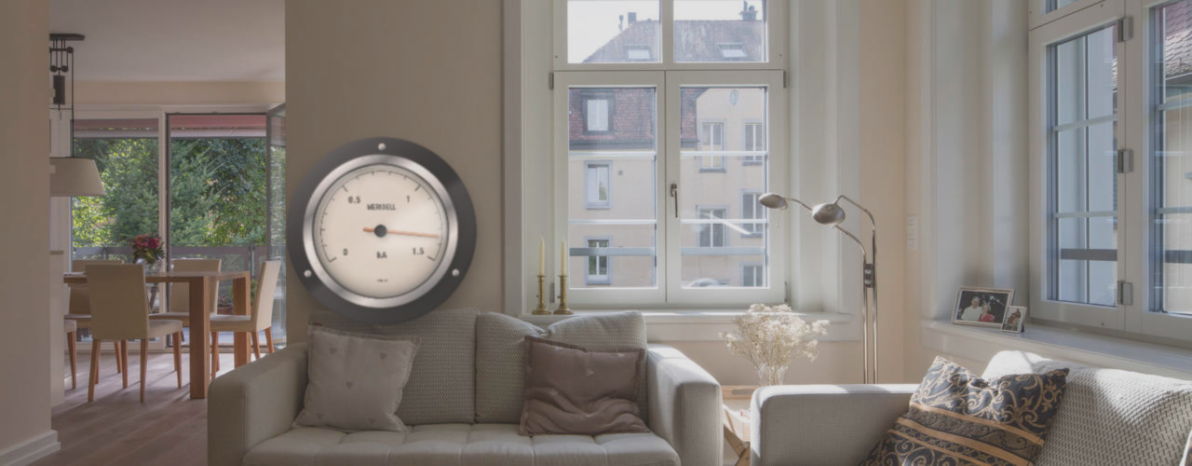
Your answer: 1.35 (kA)
